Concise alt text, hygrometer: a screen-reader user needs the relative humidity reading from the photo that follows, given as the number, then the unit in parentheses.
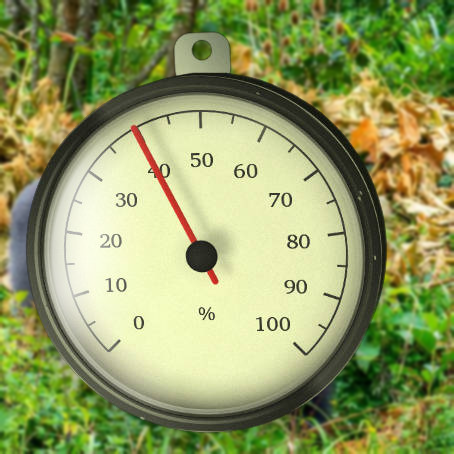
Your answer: 40 (%)
